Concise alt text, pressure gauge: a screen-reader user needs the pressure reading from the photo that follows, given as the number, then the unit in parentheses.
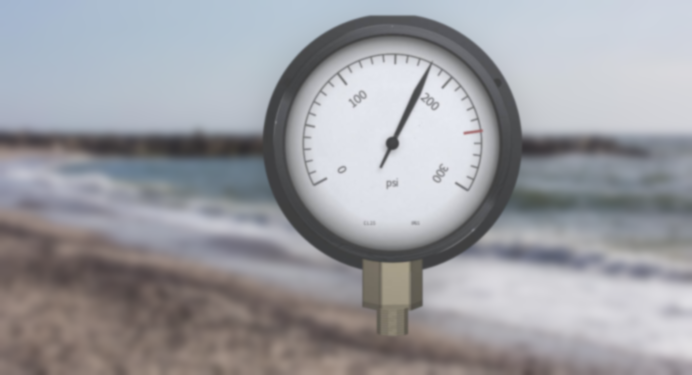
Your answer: 180 (psi)
